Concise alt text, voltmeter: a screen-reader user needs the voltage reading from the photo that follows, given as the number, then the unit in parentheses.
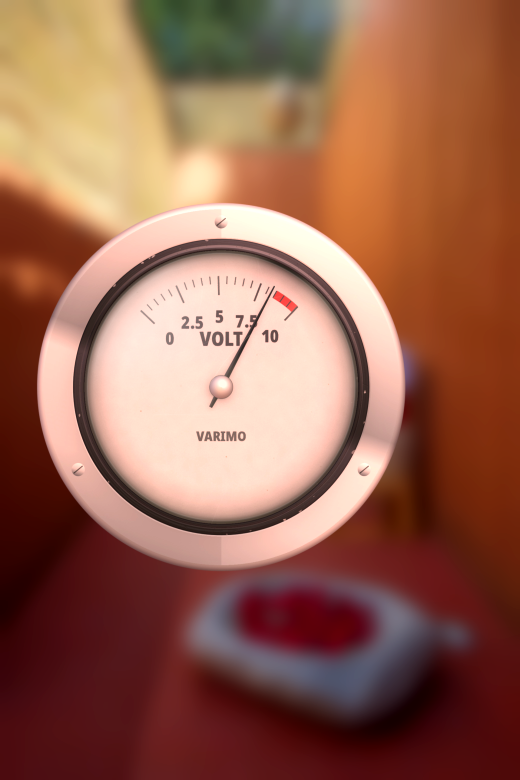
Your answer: 8.25 (V)
